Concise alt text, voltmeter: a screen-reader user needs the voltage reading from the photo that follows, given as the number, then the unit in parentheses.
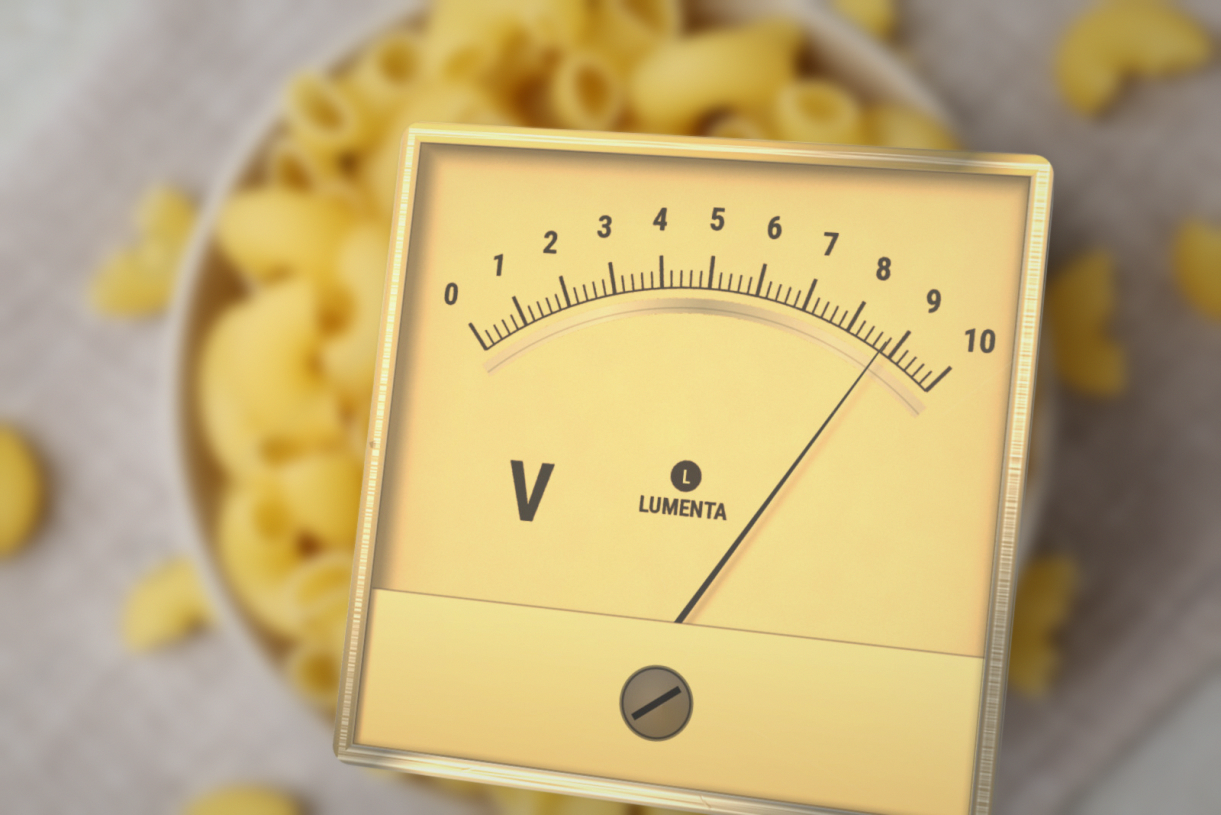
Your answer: 8.8 (V)
